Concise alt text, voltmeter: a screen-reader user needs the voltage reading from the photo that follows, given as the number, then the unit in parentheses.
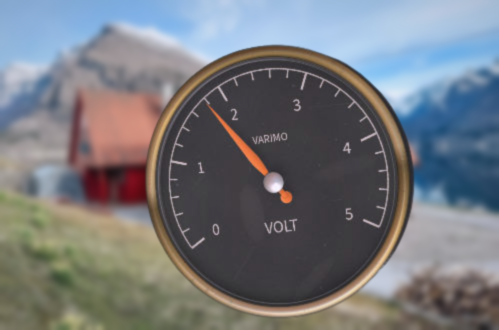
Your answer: 1.8 (V)
